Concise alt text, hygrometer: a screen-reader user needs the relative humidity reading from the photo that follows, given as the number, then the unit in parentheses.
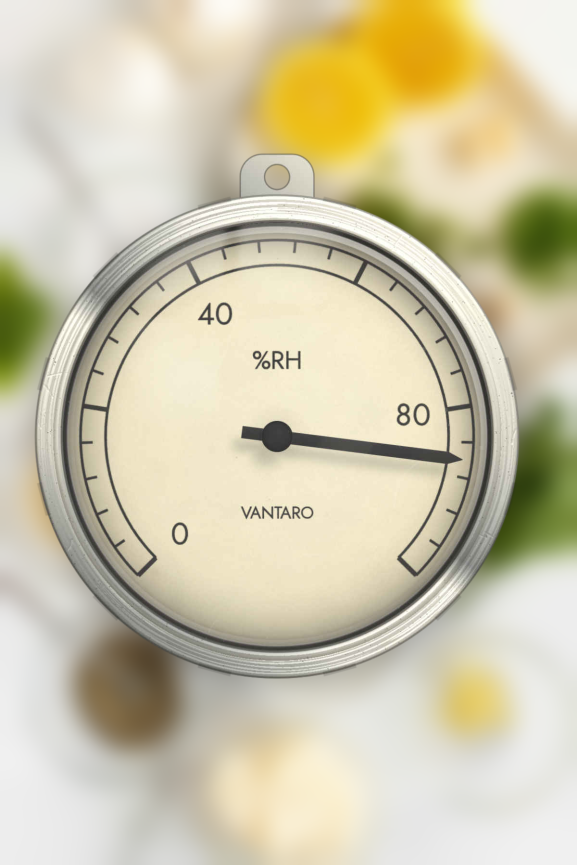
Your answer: 86 (%)
